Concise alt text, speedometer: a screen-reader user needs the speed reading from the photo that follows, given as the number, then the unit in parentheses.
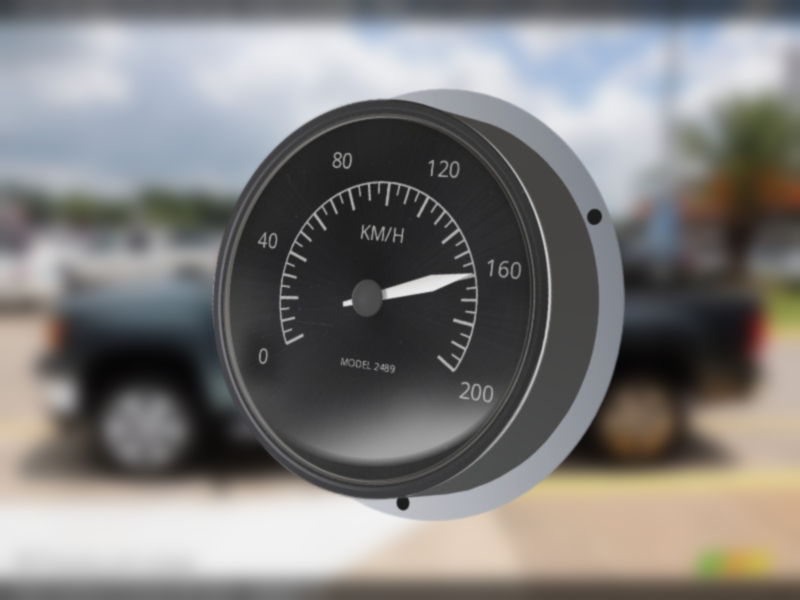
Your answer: 160 (km/h)
